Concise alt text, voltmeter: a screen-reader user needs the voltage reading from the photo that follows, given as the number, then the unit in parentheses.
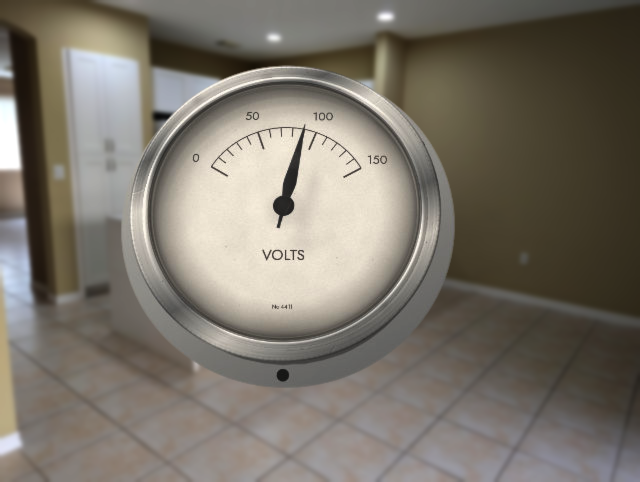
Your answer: 90 (V)
